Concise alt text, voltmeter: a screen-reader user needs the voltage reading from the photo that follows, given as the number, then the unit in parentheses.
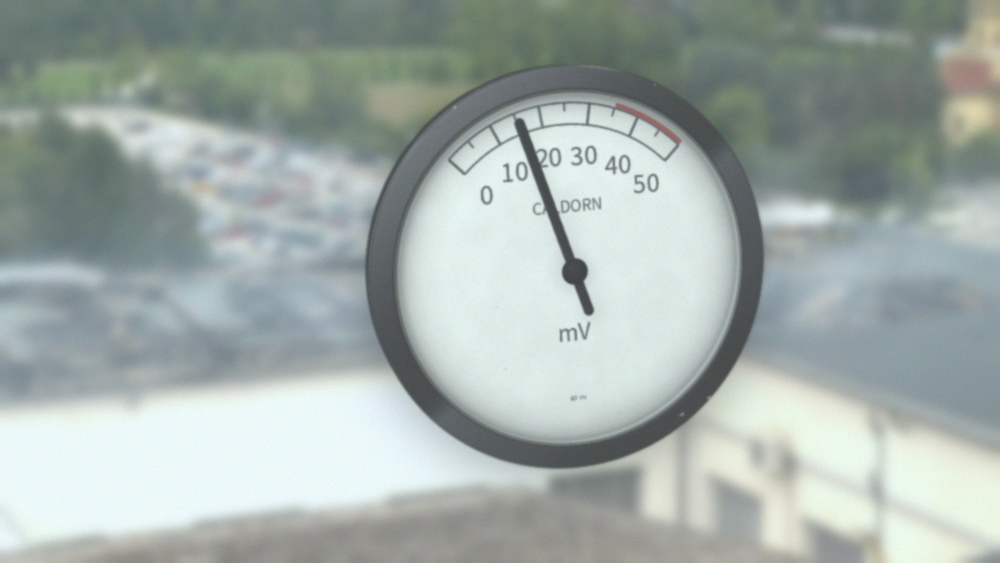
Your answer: 15 (mV)
